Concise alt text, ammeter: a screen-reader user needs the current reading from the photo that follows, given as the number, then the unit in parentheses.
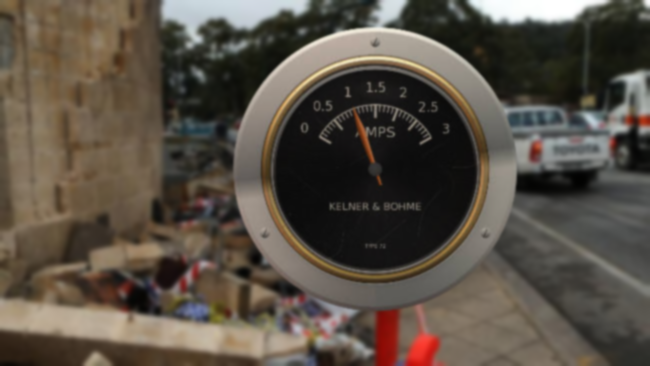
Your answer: 1 (A)
